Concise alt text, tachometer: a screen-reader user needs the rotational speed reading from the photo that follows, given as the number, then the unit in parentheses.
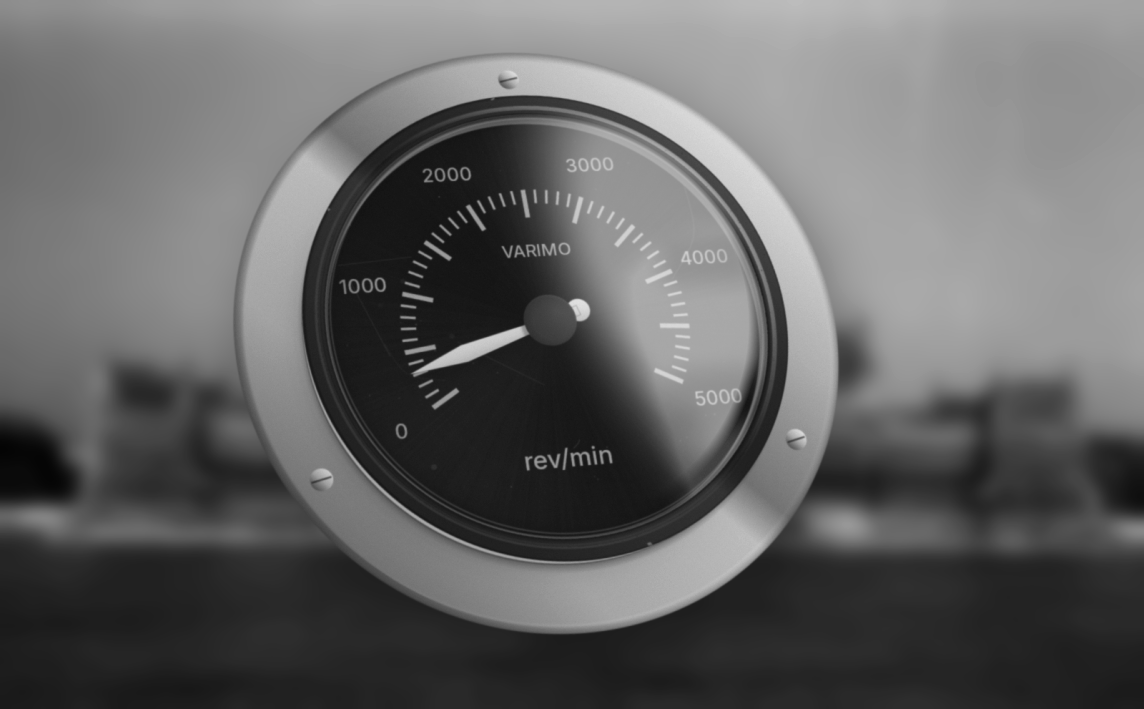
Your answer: 300 (rpm)
